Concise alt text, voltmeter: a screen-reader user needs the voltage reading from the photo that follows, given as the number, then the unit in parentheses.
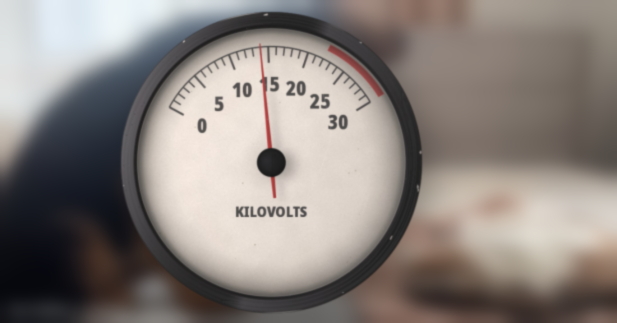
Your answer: 14 (kV)
